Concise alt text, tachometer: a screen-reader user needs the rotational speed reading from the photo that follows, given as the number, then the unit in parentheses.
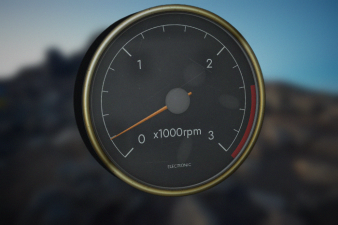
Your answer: 200 (rpm)
